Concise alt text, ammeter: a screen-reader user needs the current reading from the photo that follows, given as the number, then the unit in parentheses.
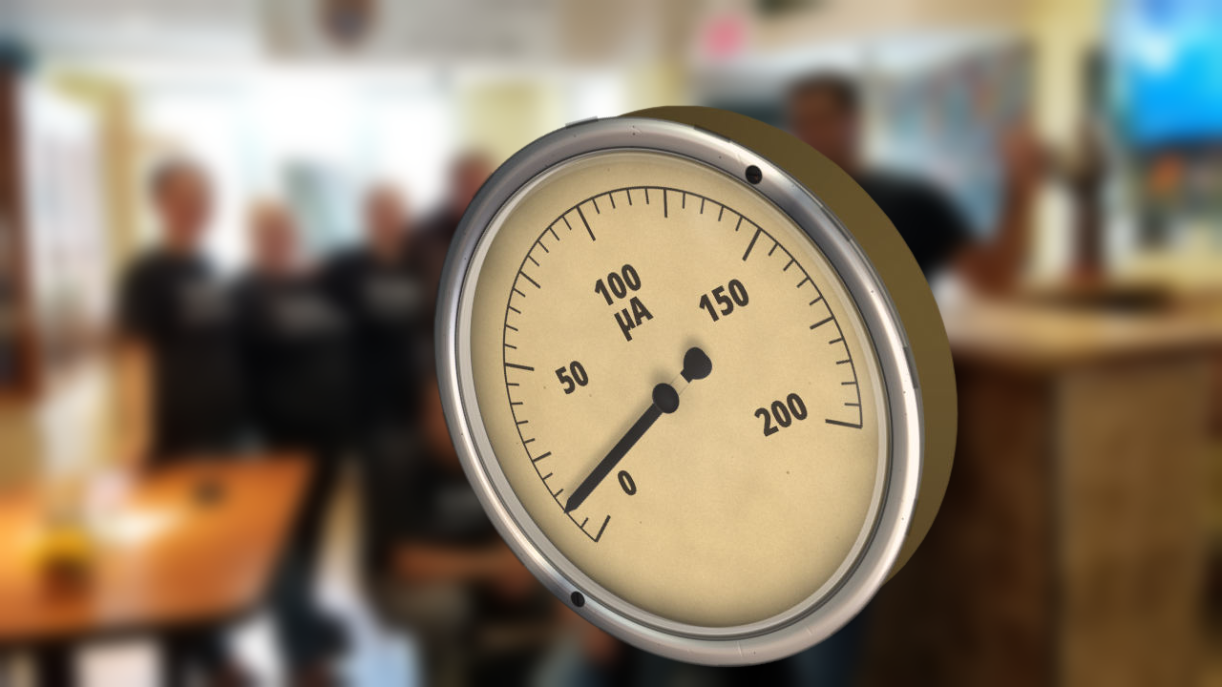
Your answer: 10 (µA)
